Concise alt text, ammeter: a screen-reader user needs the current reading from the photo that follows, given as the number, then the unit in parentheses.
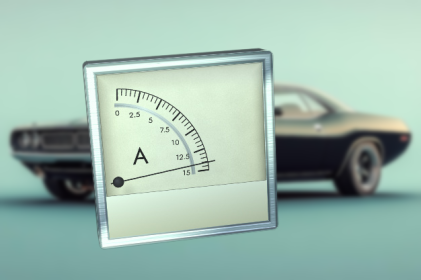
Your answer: 14 (A)
